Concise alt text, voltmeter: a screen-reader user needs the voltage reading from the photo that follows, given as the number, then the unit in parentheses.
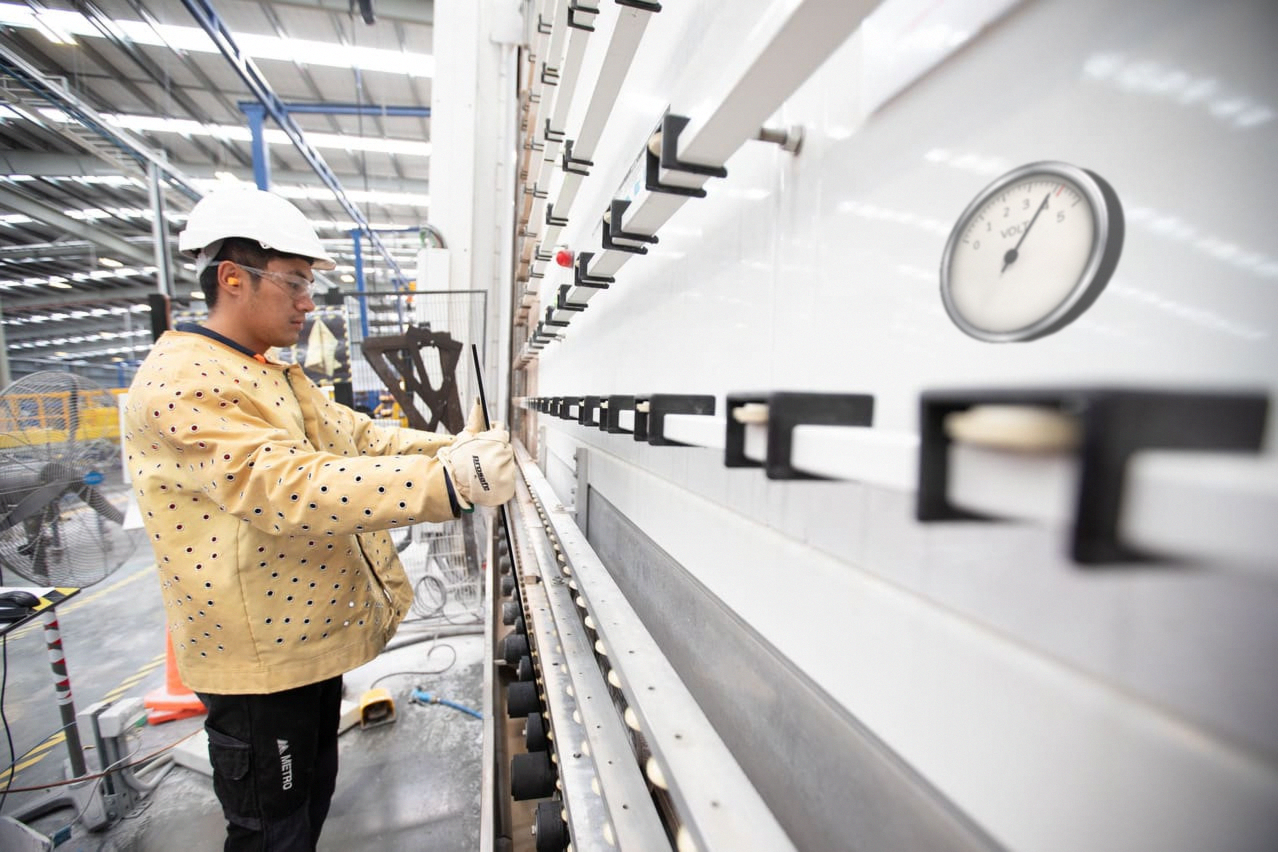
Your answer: 4 (V)
